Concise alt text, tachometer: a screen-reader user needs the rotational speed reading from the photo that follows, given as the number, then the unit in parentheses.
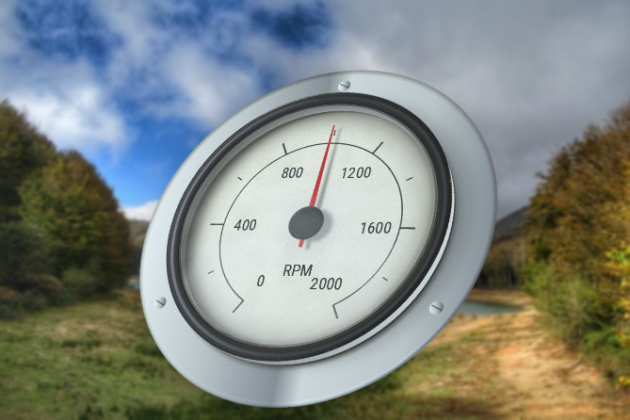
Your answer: 1000 (rpm)
